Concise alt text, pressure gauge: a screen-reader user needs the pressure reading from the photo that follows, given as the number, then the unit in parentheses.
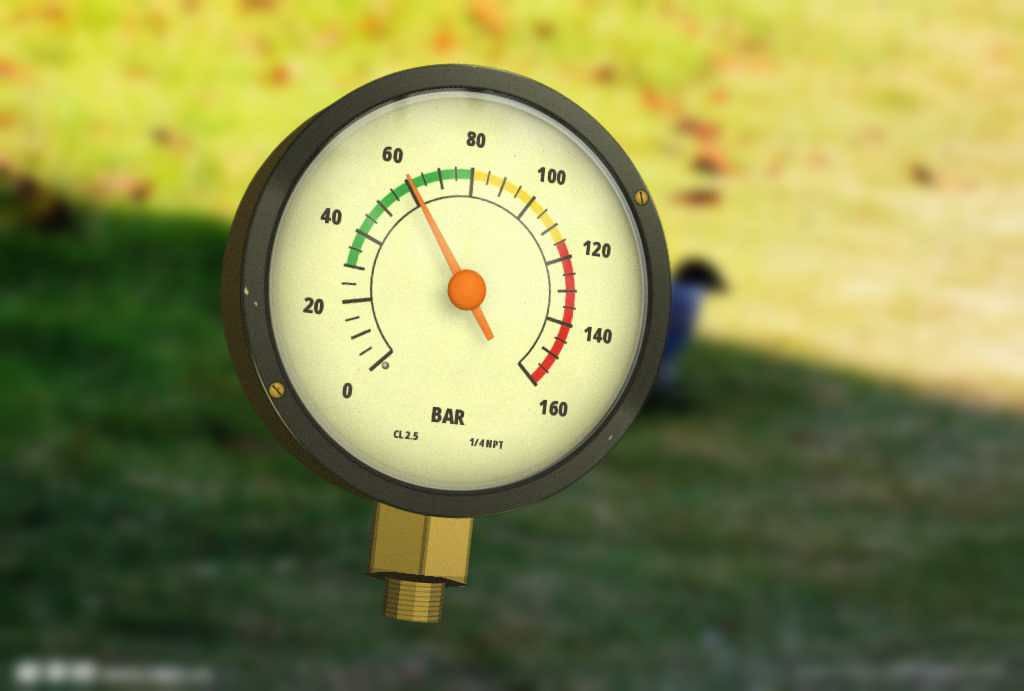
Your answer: 60 (bar)
